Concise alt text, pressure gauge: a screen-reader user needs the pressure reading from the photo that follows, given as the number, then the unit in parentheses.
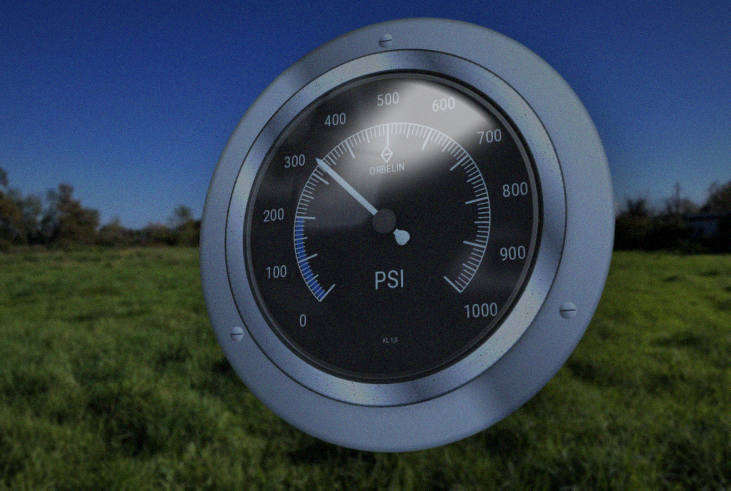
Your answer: 330 (psi)
